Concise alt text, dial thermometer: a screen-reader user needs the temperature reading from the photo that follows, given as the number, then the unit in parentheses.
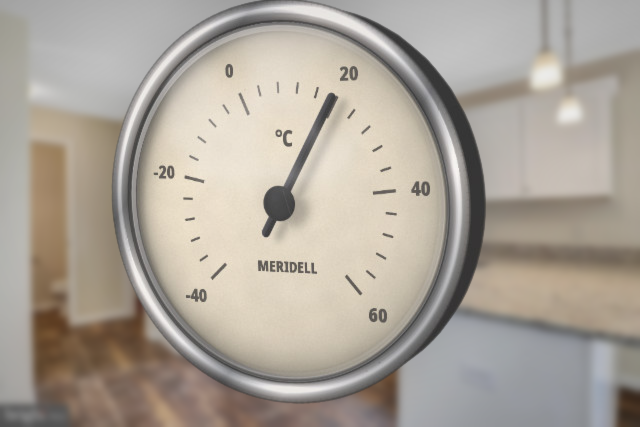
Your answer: 20 (°C)
